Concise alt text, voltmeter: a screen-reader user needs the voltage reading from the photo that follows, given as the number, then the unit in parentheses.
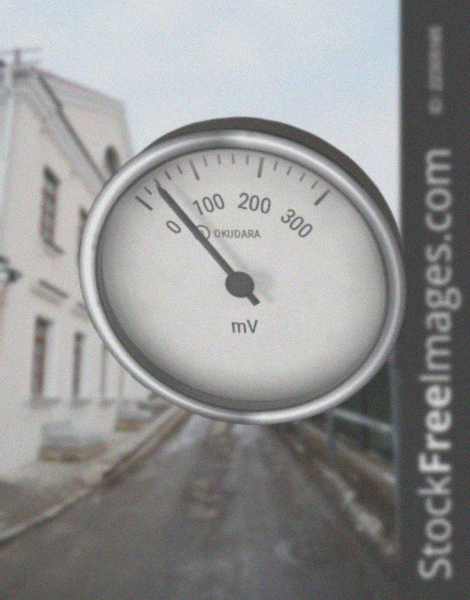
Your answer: 40 (mV)
